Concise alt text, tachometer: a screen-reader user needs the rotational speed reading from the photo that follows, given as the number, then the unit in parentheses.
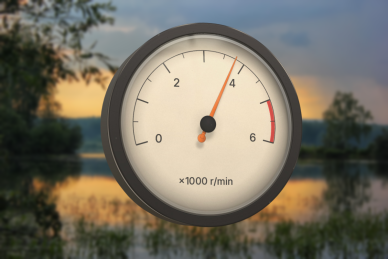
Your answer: 3750 (rpm)
